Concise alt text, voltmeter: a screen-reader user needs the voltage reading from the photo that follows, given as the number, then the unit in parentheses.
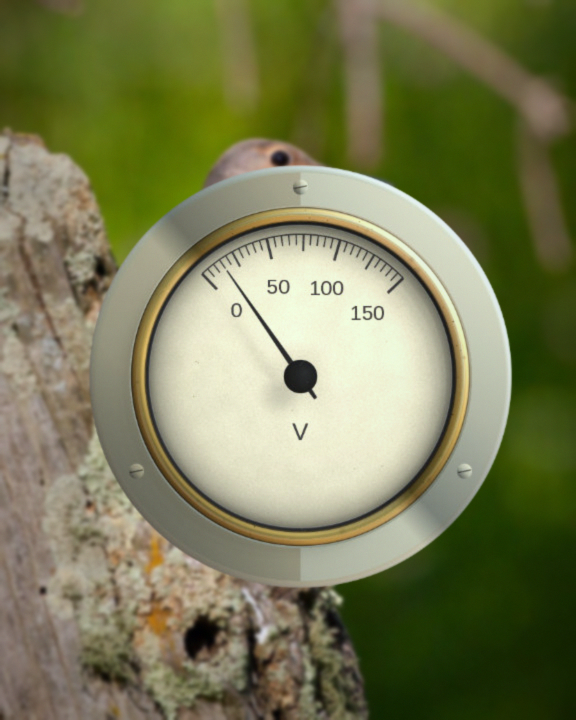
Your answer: 15 (V)
